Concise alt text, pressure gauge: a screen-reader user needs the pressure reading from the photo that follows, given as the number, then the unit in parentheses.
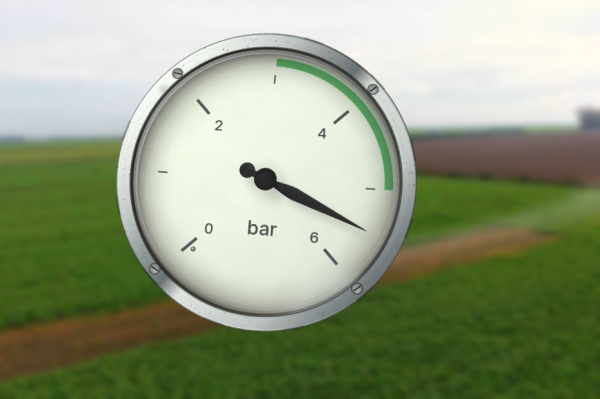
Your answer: 5.5 (bar)
